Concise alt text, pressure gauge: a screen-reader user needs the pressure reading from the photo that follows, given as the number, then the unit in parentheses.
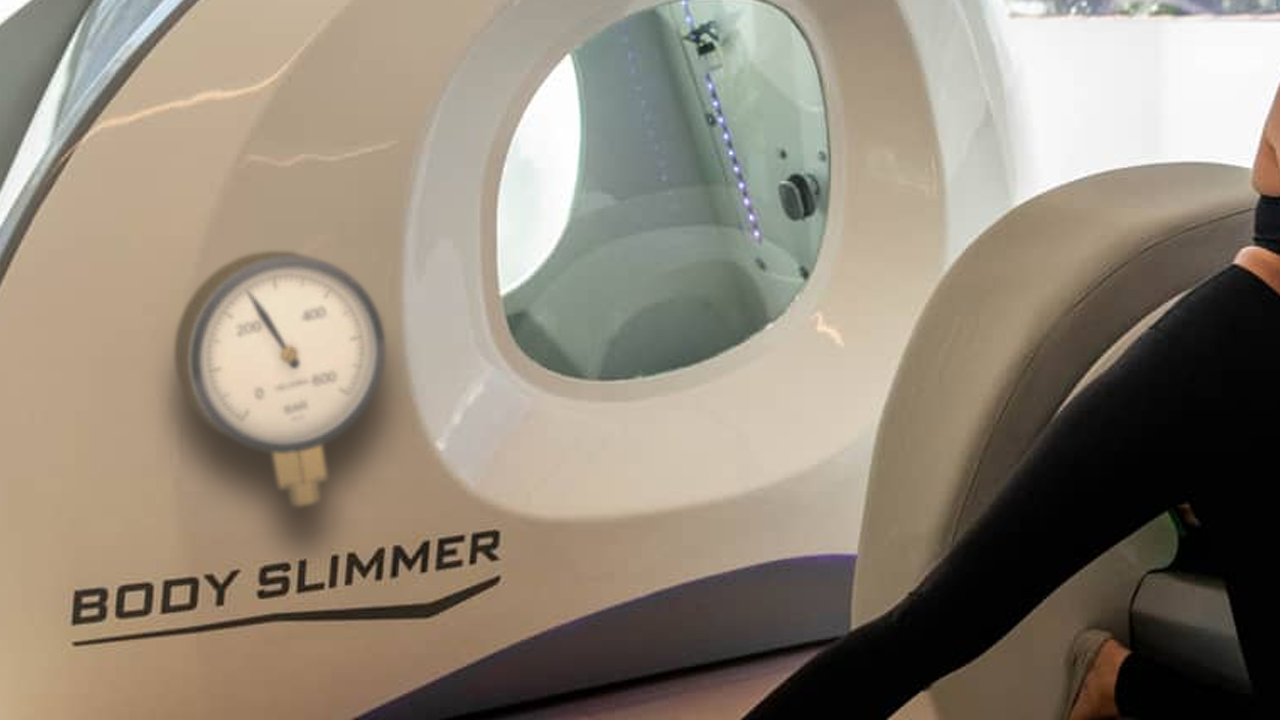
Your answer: 250 (bar)
